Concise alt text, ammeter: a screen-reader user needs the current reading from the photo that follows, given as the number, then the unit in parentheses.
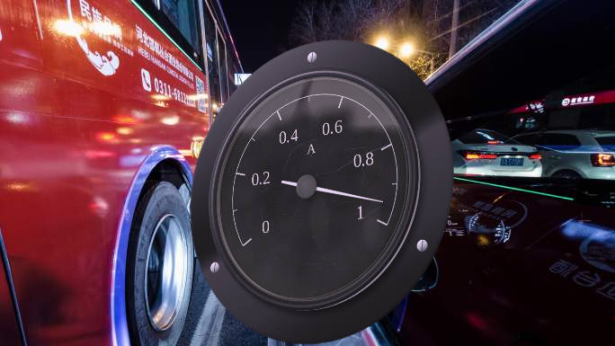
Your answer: 0.95 (A)
